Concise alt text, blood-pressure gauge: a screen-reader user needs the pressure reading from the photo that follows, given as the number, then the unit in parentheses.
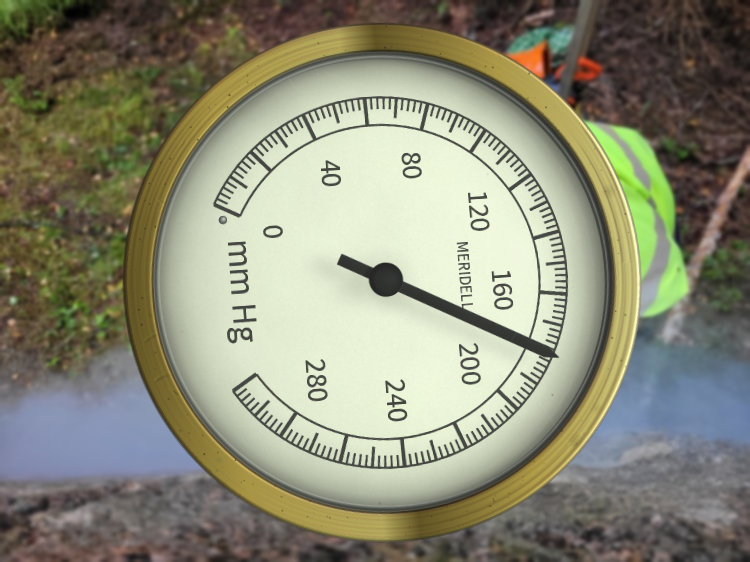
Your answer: 180 (mmHg)
